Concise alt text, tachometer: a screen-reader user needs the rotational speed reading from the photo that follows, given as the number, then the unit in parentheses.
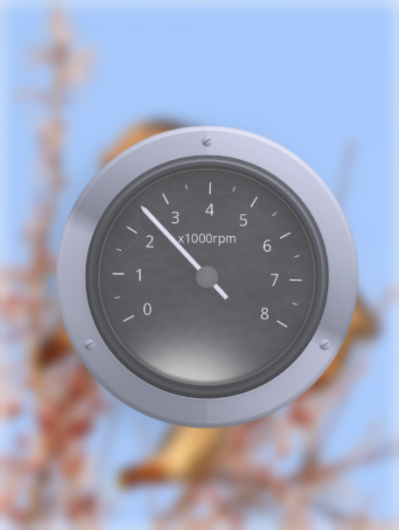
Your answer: 2500 (rpm)
